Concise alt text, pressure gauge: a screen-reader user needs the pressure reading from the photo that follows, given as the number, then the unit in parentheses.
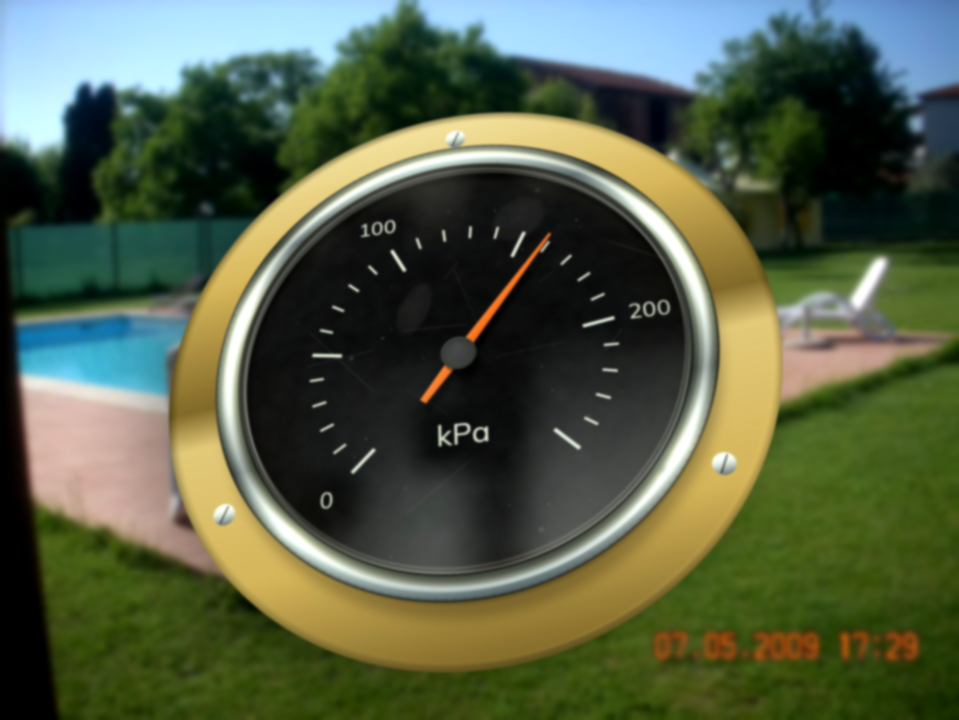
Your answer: 160 (kPa)
